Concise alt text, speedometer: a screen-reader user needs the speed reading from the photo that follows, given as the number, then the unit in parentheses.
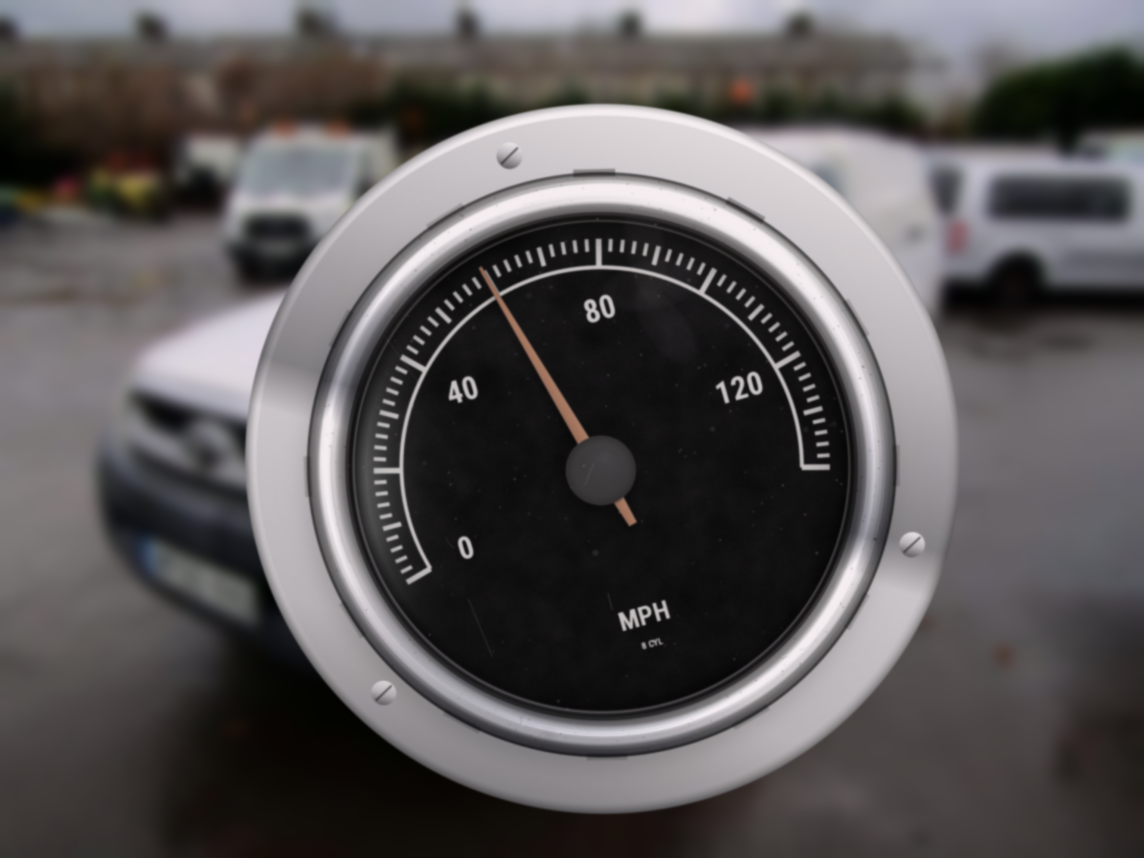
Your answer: 60 (mph)
